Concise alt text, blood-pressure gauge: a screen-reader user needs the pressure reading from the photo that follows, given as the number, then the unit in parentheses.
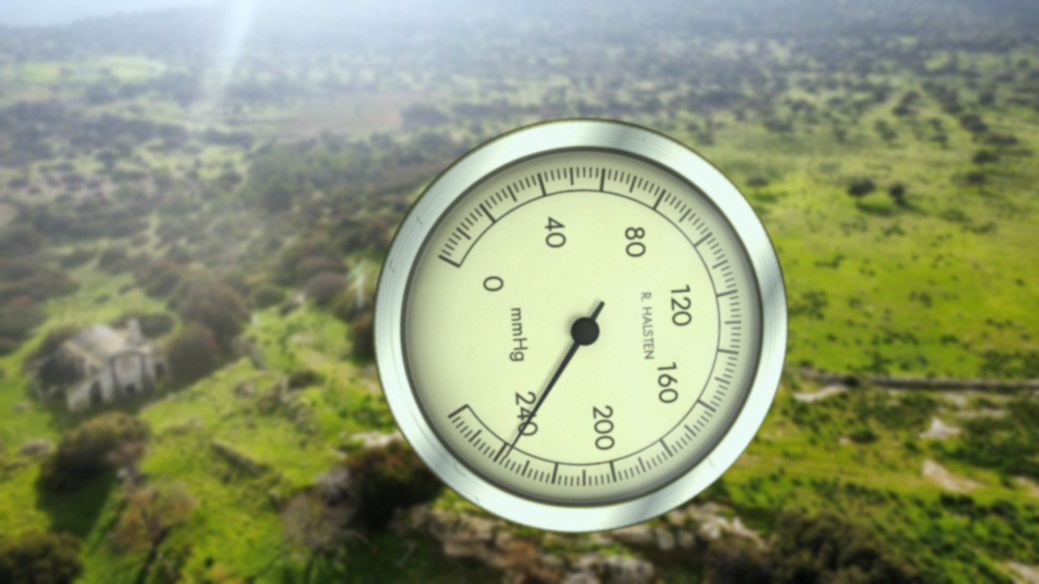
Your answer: 238 (mmHg)
